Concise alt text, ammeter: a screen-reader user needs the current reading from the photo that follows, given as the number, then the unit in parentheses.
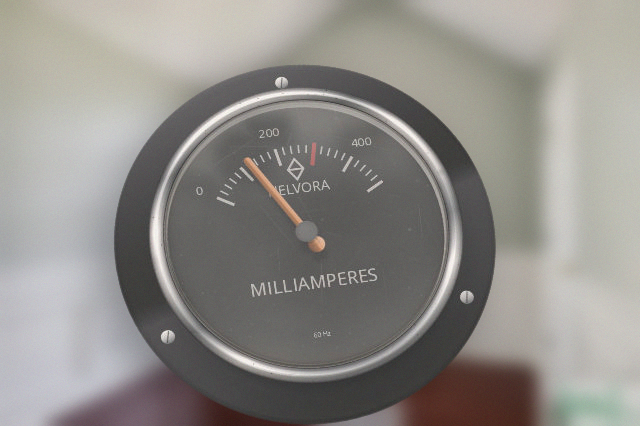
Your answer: 120 (mA)
